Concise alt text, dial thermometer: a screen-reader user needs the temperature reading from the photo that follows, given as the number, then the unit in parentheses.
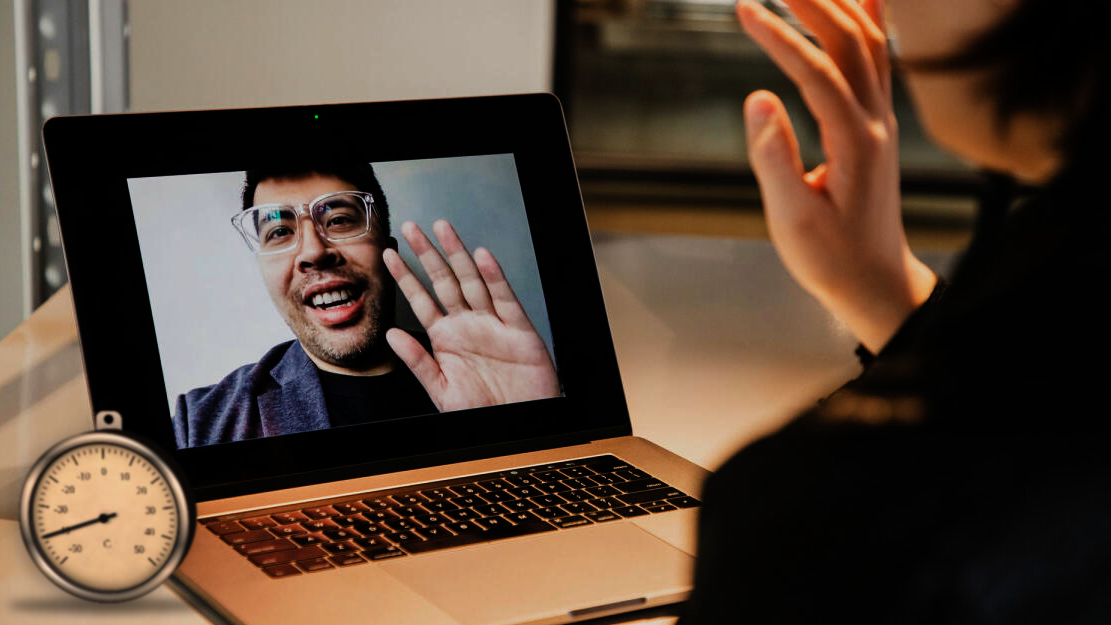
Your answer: -40 (°C)
